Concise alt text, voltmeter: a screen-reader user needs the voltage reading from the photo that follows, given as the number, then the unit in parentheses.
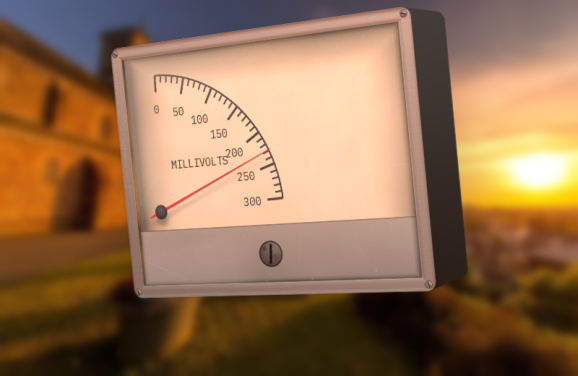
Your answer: 230 (mV)
